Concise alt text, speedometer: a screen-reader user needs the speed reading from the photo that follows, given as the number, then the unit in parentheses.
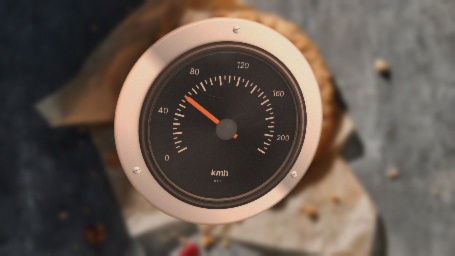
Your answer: 60 (km/h)
